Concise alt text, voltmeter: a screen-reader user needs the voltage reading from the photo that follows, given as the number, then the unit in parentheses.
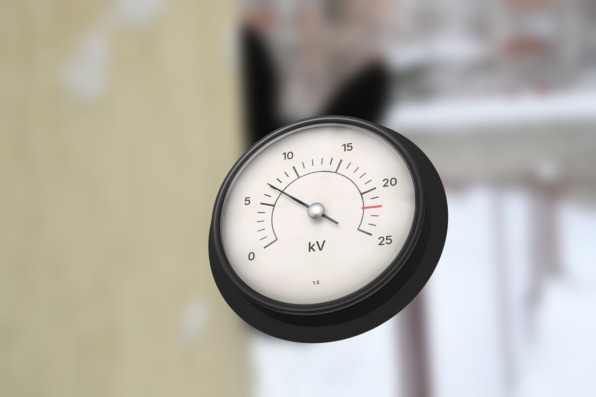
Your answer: 7 (kV)
